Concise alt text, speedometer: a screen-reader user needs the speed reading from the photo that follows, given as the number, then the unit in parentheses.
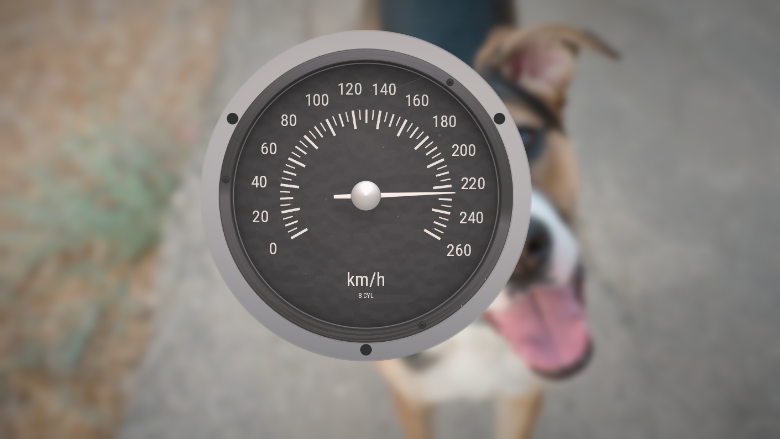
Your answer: 225 (km/h)
